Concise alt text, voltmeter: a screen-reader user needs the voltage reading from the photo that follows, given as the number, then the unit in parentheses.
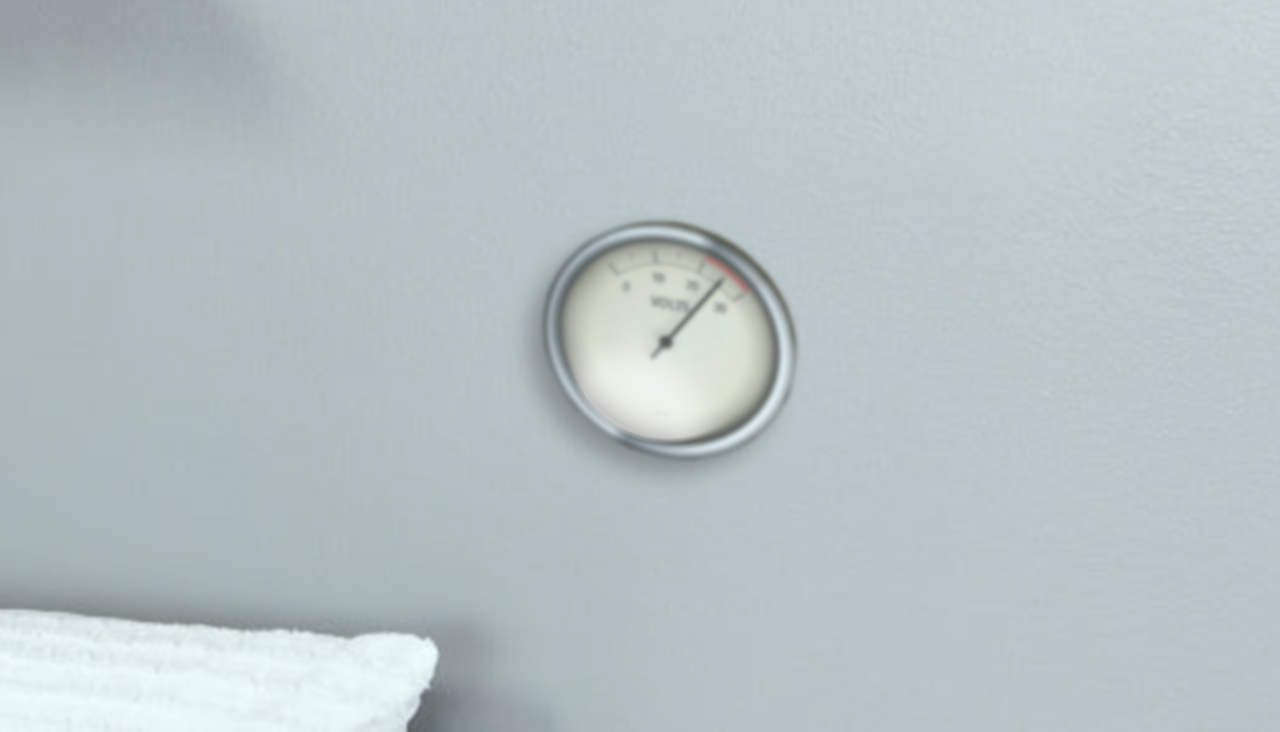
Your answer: 25 (V)
